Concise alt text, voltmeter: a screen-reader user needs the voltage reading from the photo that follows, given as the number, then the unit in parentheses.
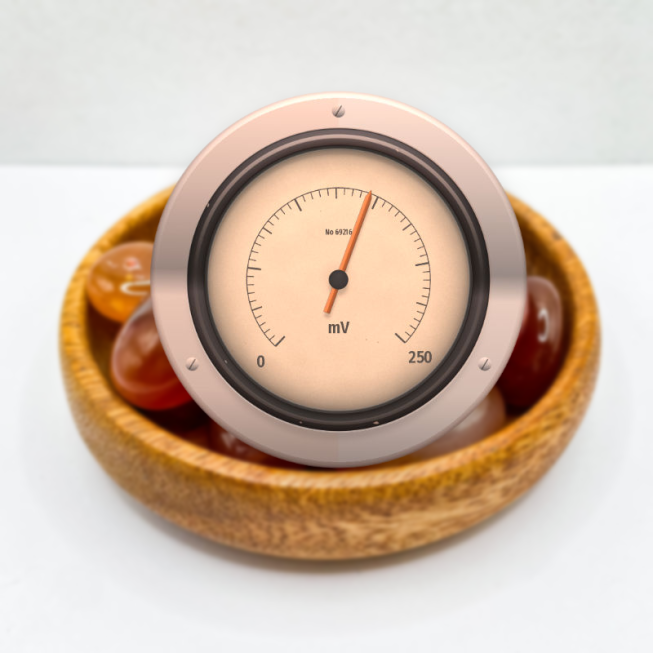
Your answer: 145 (mV)
